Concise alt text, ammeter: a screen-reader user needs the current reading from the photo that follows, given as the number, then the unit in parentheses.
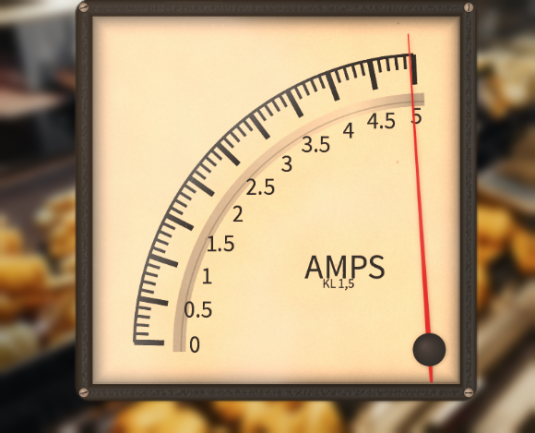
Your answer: 4.95 (A)
